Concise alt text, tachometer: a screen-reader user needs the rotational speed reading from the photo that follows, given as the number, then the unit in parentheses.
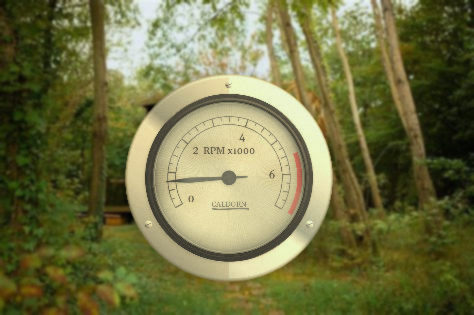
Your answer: 750 (rpm)
